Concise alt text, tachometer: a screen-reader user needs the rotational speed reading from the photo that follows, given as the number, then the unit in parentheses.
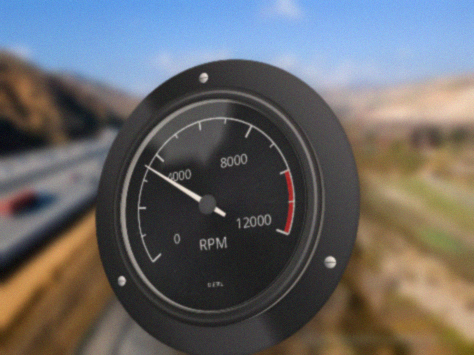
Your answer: 3500 (rpm)
